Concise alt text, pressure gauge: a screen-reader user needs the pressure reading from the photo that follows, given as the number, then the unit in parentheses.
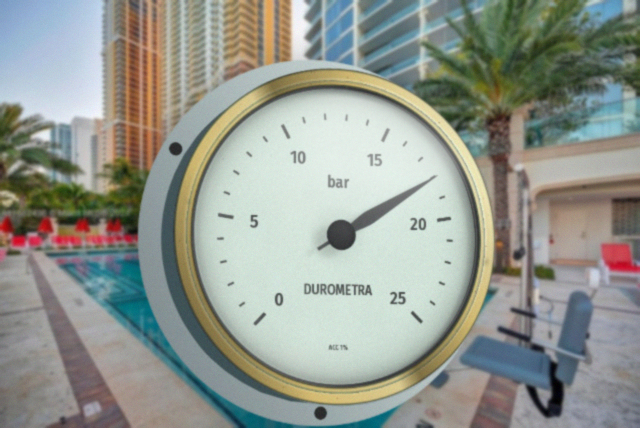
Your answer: 18 (bar)
